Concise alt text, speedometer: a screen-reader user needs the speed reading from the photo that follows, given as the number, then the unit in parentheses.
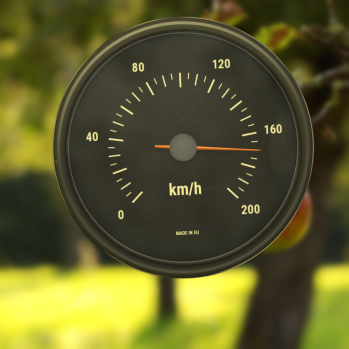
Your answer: 170 (km/h)
